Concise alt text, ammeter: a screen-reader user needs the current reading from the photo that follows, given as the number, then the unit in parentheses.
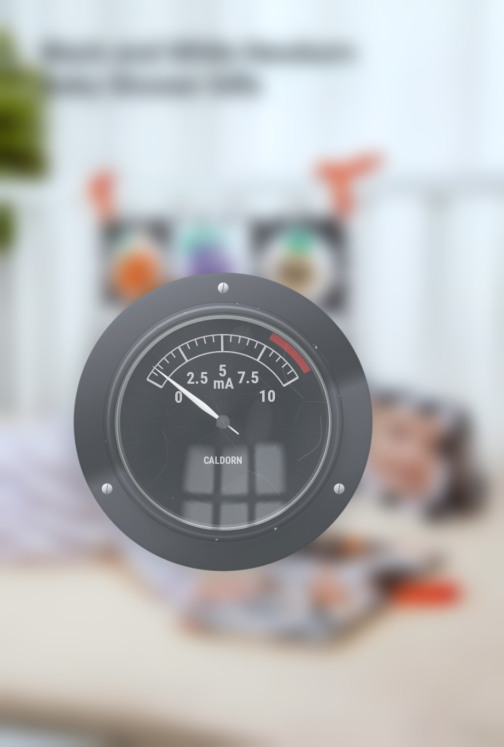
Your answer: 0.75 (mA)
